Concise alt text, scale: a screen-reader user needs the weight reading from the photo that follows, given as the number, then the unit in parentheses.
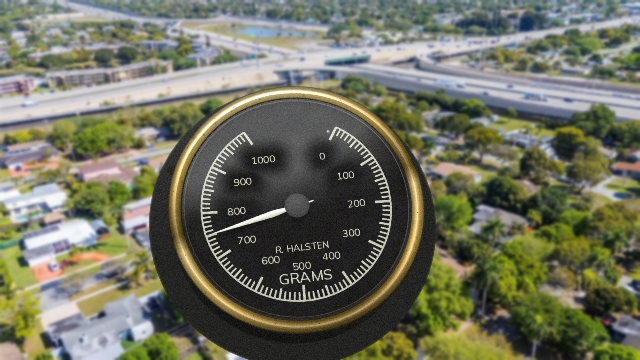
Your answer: 750 (g)
